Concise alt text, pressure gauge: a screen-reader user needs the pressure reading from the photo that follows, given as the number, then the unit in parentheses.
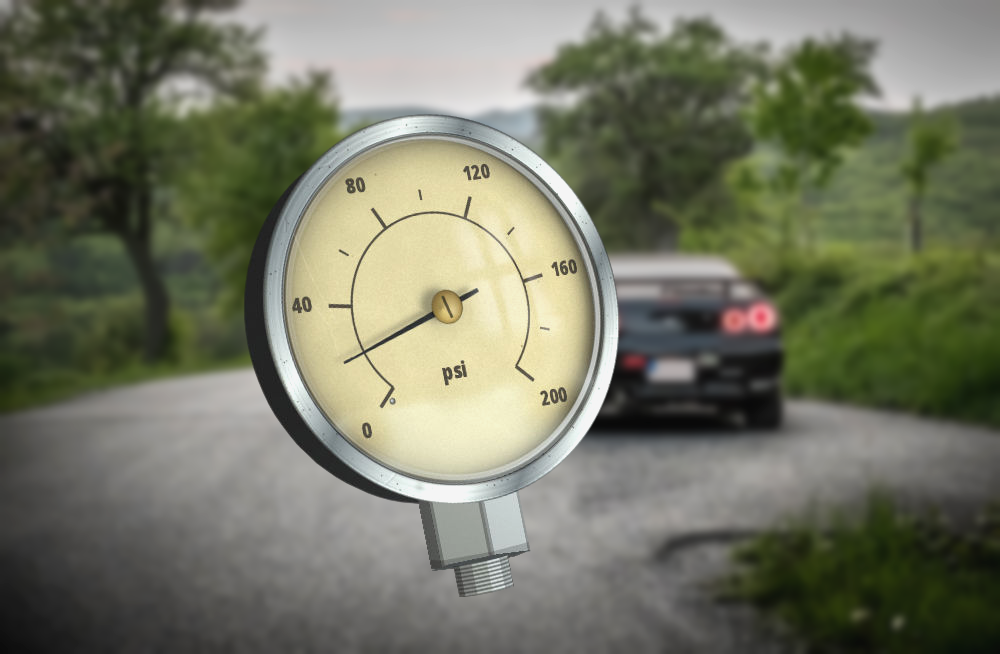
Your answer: 20 (psi)
